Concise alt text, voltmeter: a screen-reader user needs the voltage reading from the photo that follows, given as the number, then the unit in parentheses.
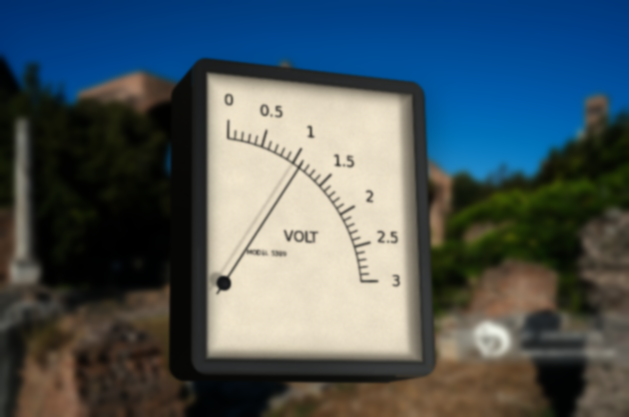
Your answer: 1.1 (V)
